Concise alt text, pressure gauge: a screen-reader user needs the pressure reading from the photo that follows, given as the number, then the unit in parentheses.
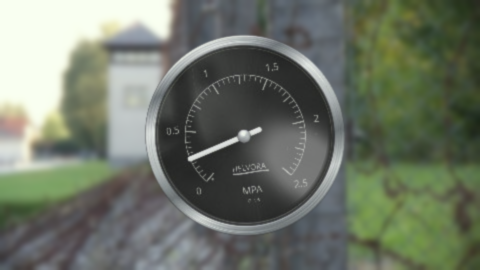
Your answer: 0.25 (MPa)
